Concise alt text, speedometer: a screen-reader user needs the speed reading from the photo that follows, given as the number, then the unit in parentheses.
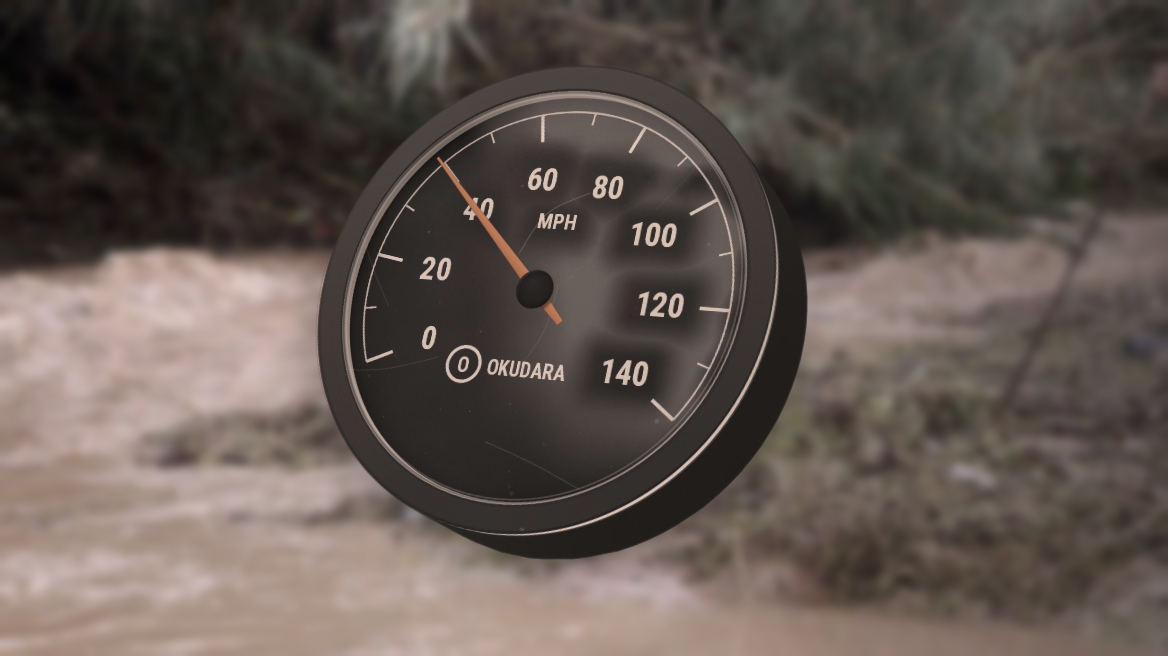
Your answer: 40 (mph)
